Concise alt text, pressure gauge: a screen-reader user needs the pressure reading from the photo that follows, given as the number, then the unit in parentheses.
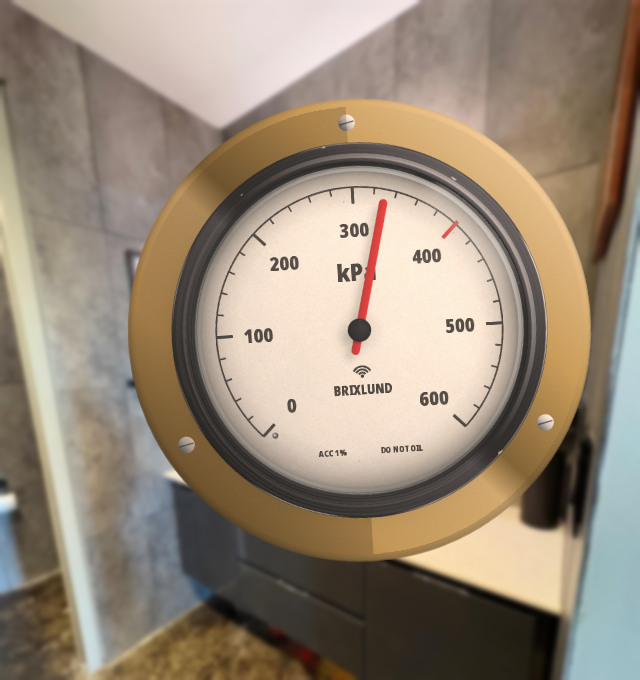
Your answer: 330 (kPa)
